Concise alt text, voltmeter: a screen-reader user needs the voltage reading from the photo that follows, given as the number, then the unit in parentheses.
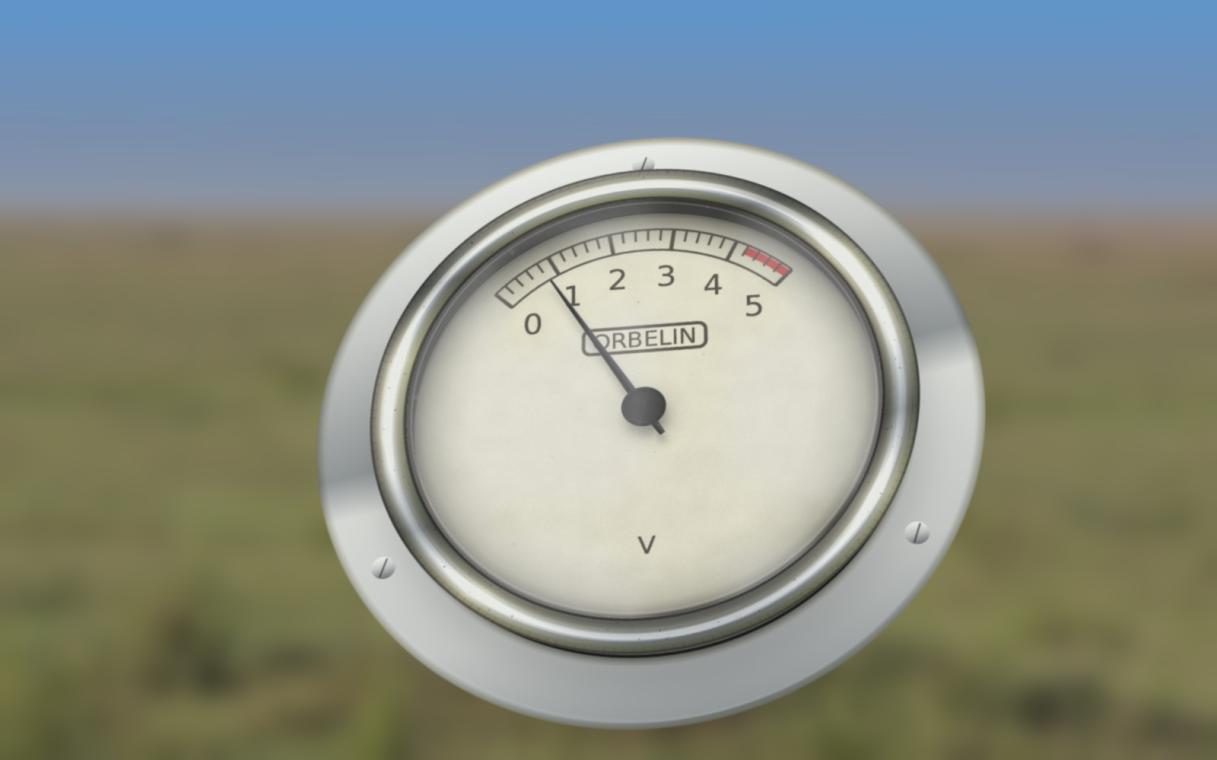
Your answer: 0.8 (V)
